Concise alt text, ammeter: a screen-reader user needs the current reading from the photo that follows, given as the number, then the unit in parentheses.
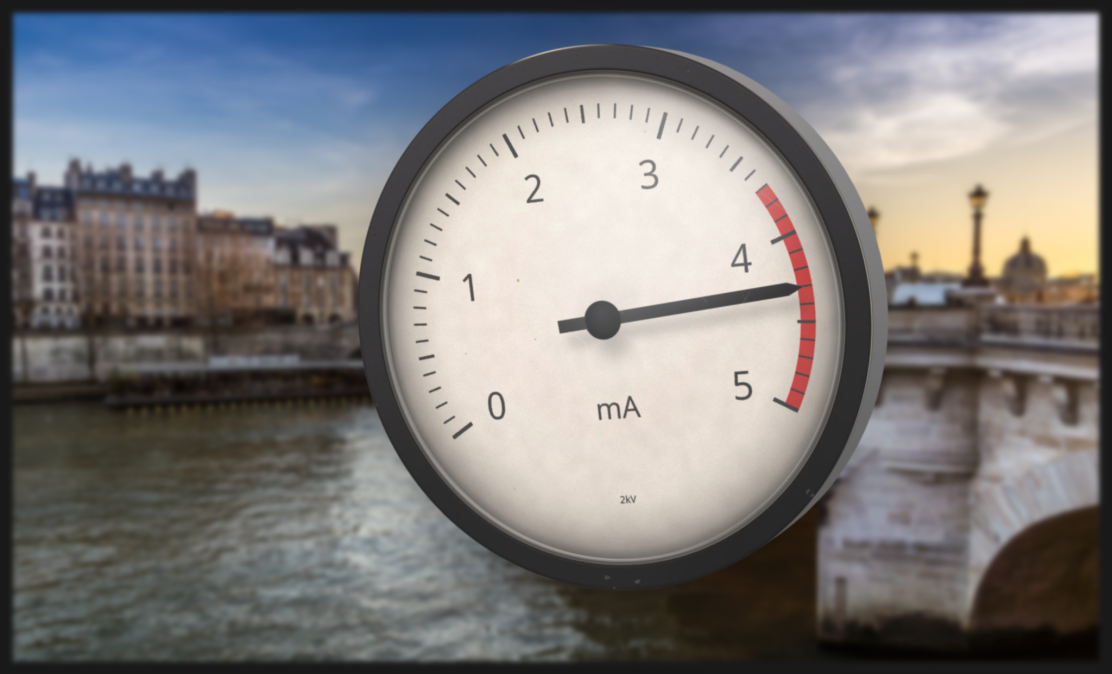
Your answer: 4.3 (mA)
